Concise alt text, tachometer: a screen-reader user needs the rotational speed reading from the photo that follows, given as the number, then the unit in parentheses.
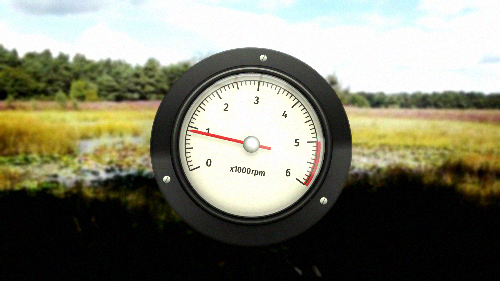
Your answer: 900 (rpm)
